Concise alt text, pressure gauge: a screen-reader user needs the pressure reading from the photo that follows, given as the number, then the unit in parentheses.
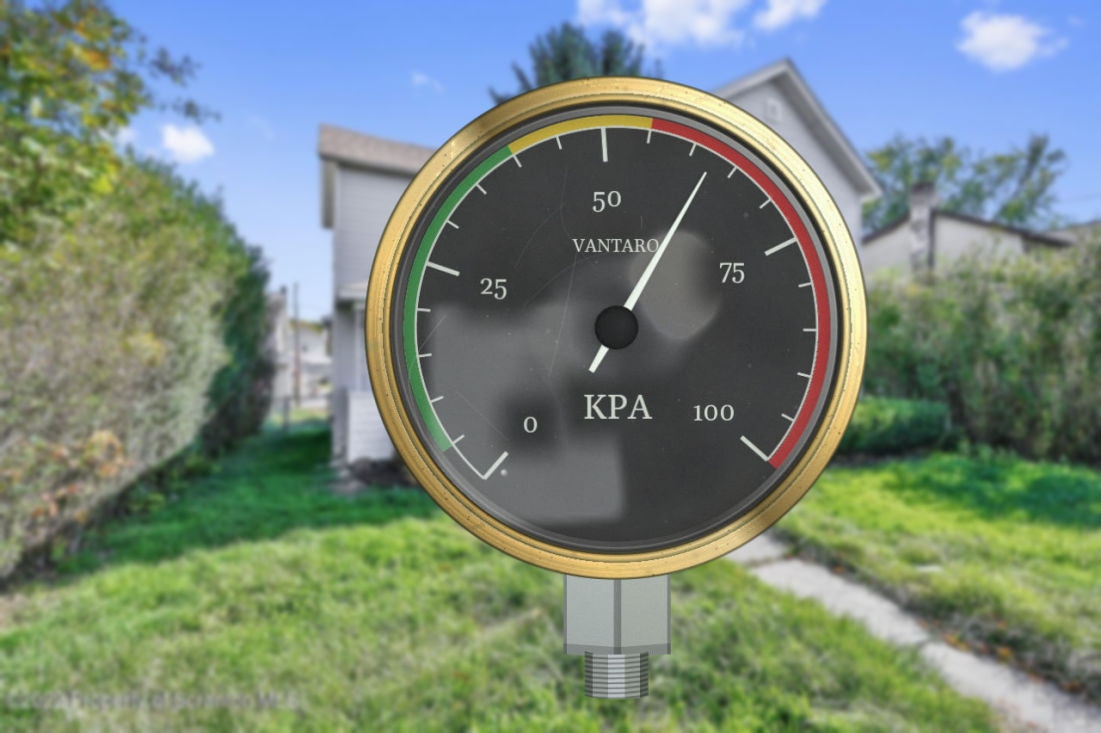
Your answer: 62.5 (kPa)
